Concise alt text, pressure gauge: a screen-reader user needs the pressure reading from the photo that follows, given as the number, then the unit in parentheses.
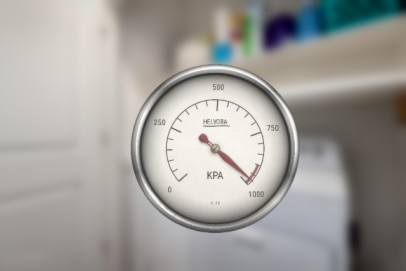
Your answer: 975 (kPa)
